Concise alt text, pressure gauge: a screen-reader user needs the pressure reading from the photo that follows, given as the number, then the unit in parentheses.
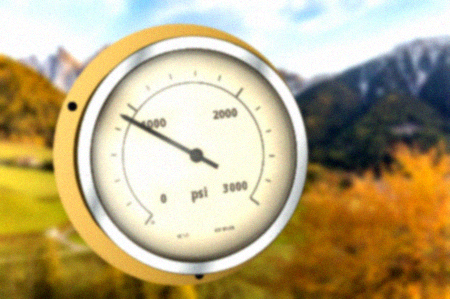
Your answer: 900 (psi)
